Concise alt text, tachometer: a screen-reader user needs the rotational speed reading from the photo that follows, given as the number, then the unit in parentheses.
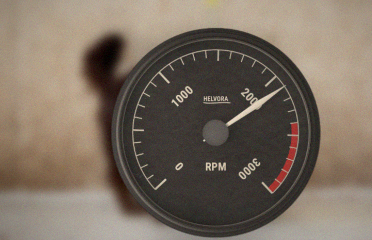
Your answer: 2100 (rpm)
